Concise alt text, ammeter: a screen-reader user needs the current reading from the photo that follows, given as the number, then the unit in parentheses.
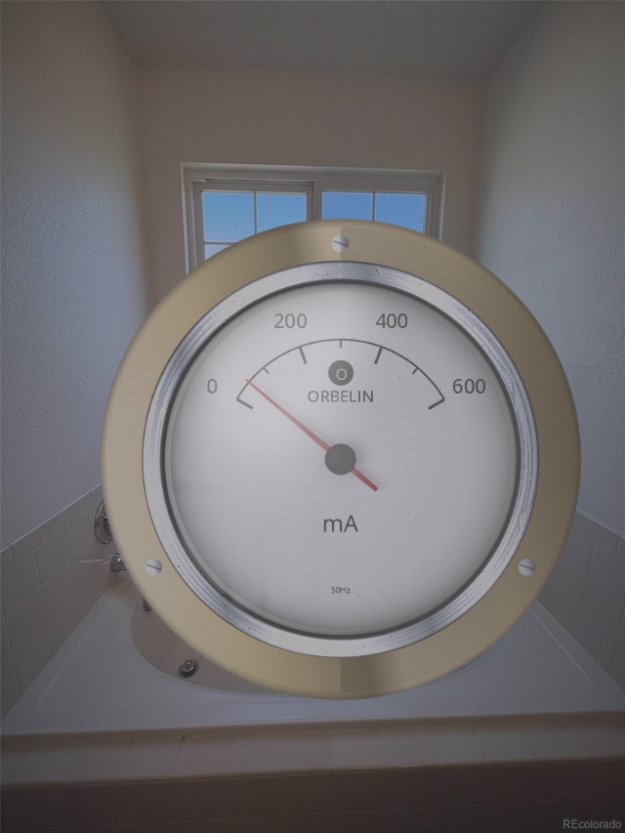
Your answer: 50 (mA)
